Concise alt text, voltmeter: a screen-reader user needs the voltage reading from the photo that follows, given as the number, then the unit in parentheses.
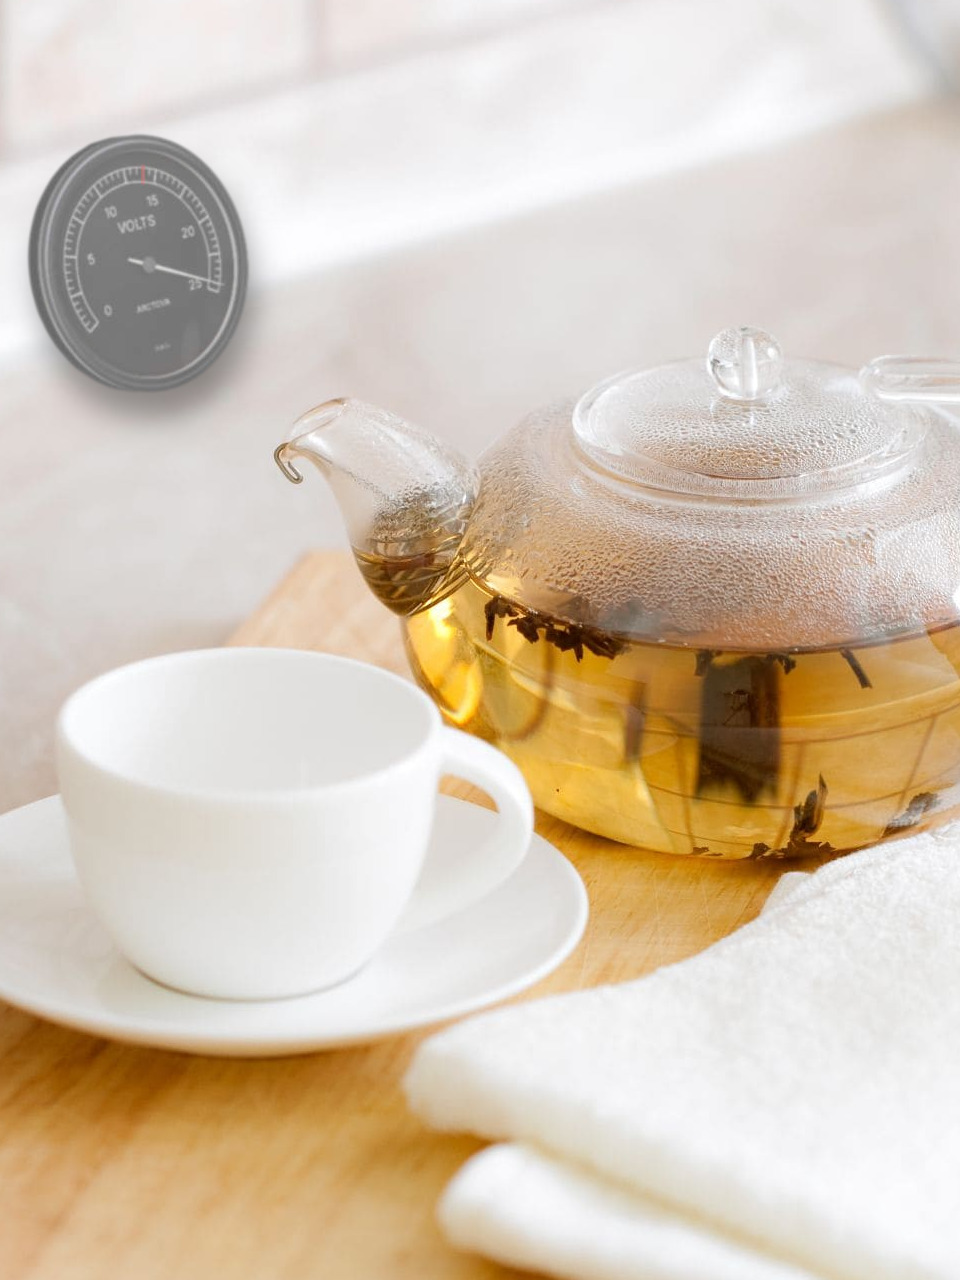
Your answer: 24.5 (V)
